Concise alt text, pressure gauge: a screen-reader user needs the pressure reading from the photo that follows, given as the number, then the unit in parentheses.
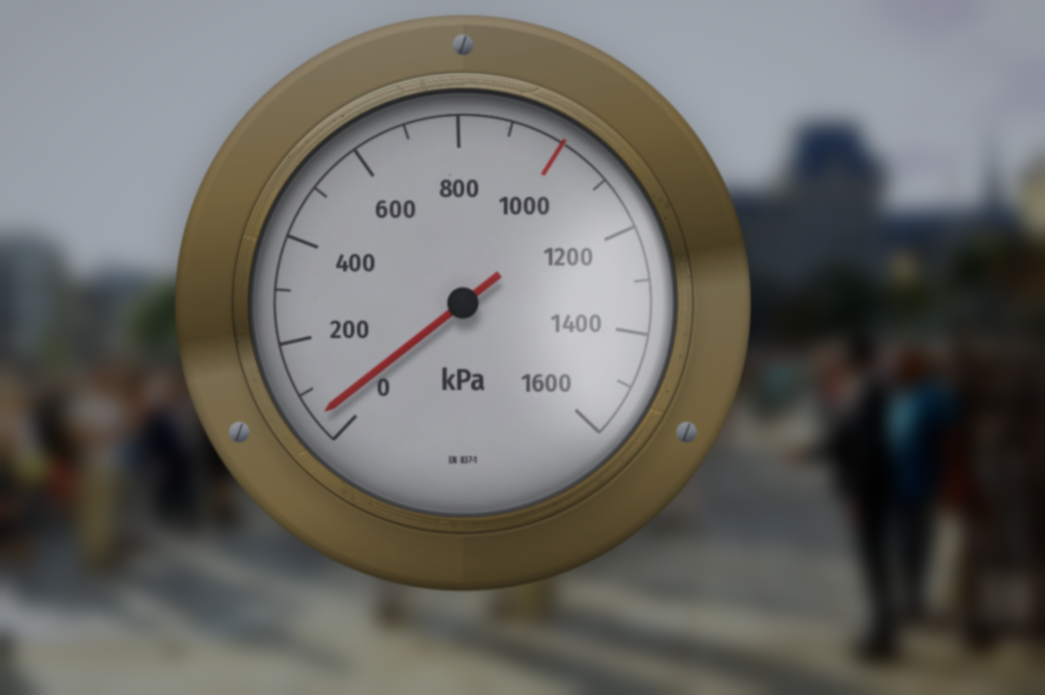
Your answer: 50 (kPa)
